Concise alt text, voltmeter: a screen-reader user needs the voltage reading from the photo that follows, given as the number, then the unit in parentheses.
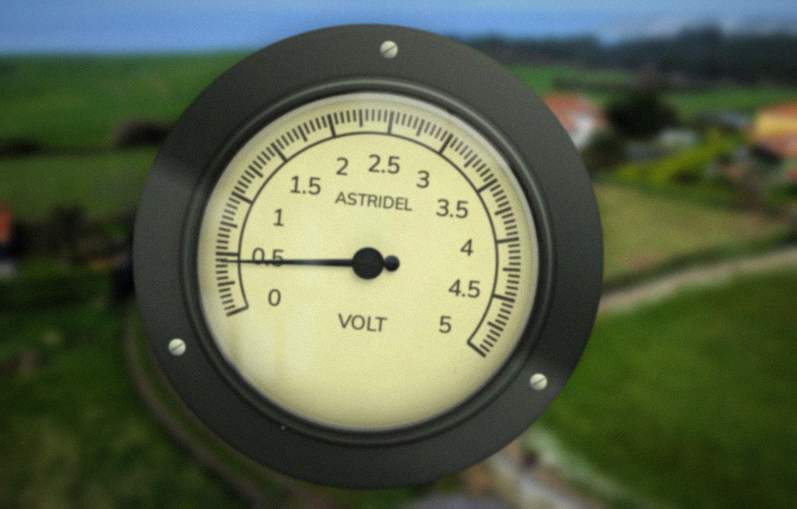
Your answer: 0.45 (V)
